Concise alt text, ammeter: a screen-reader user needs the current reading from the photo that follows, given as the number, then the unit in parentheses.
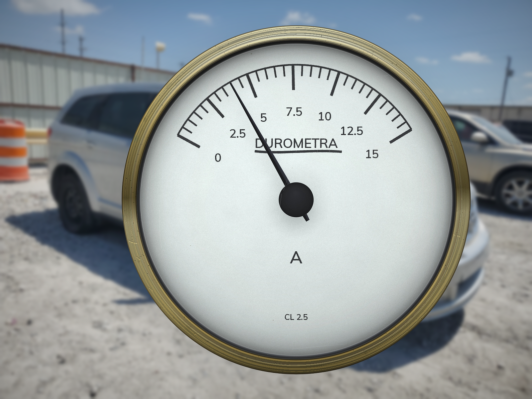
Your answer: 4 (A)
